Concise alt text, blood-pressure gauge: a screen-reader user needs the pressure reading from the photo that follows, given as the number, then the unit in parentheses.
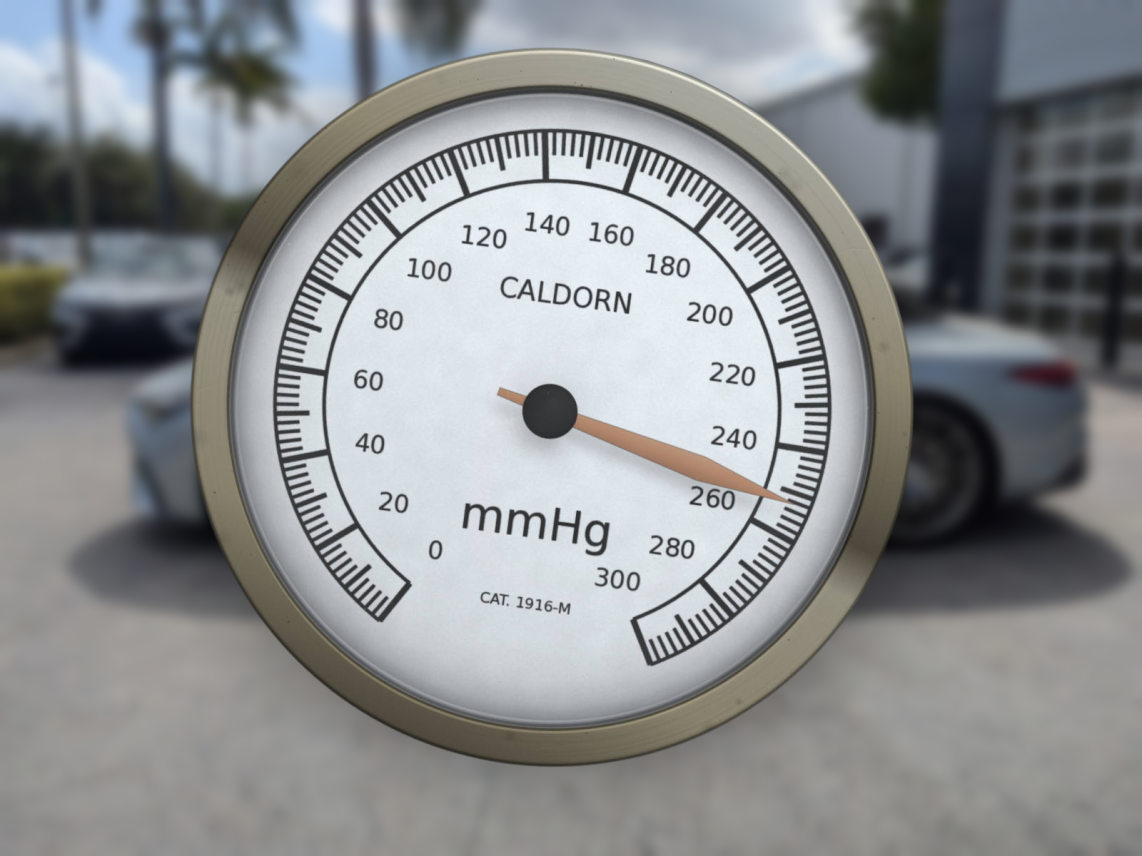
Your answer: 252 (mmHg)
